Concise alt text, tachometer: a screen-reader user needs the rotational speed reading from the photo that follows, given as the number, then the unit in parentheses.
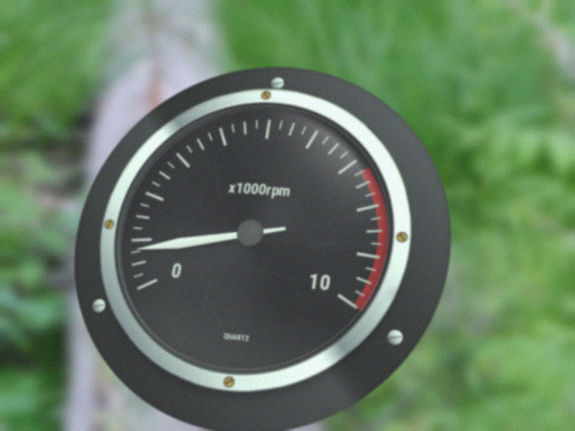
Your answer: 750 (rpm)
